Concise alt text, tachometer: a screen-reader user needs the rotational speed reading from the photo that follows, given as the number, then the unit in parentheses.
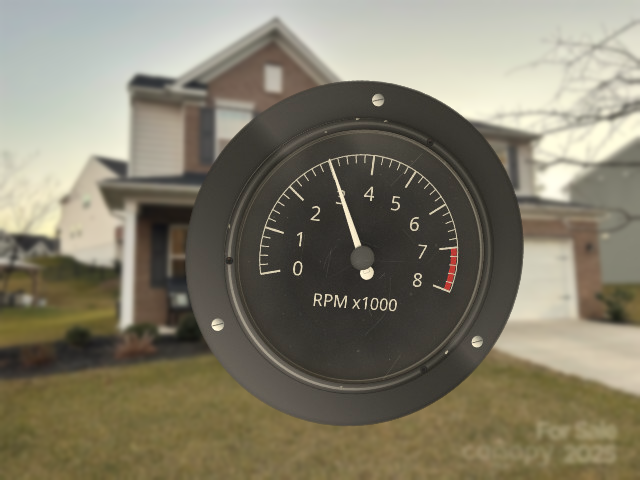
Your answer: 3000 (rpm)
